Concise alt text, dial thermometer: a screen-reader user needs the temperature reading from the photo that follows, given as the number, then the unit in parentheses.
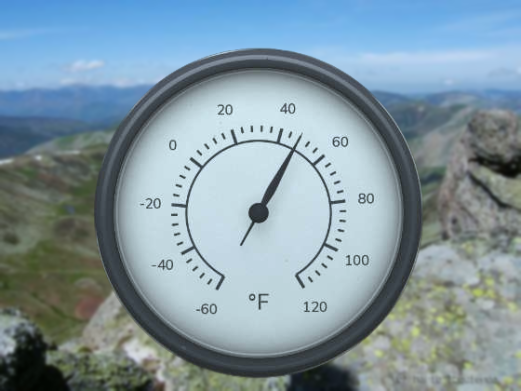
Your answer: 48 (°F)
